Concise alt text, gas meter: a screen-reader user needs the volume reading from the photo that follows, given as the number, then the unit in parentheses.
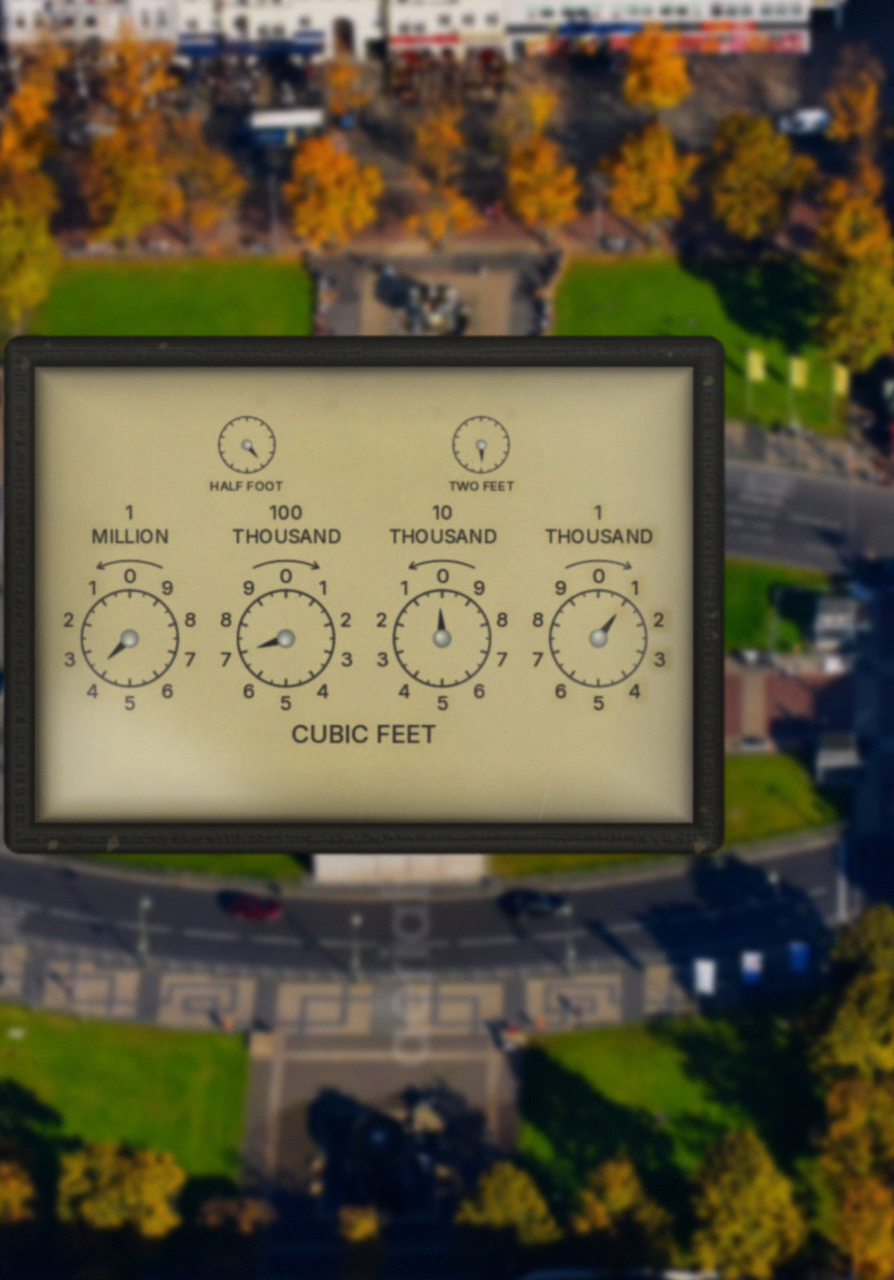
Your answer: 370100 (ft³)
